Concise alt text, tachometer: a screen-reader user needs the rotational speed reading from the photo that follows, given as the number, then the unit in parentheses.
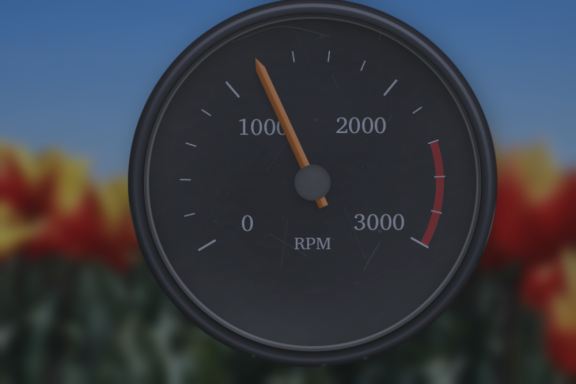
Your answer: 1200 (rpm)
